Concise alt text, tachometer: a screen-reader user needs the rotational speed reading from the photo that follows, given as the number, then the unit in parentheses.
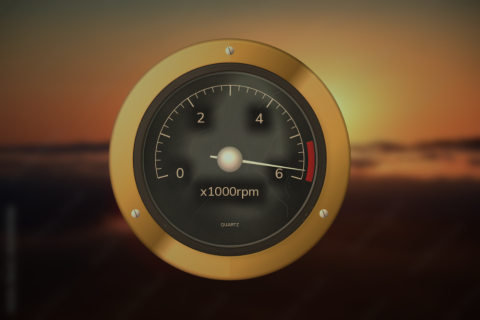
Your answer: 5800 (rpm)
